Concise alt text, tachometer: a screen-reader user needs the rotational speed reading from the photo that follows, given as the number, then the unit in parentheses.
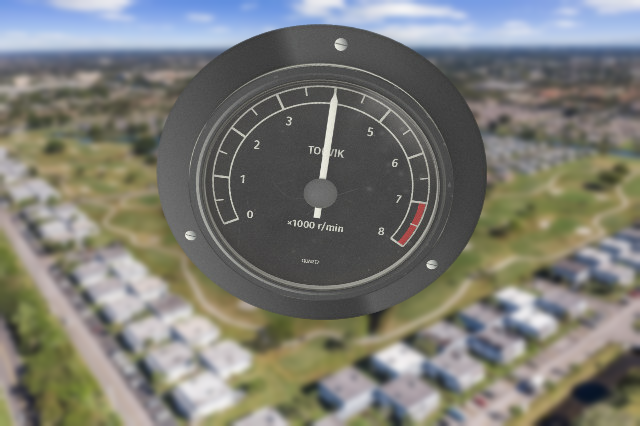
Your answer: 4000 (rpm)
